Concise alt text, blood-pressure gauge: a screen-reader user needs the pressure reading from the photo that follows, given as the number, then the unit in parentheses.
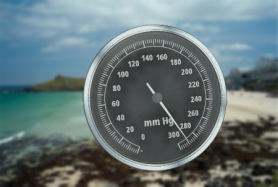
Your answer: 290 (mmHg)
